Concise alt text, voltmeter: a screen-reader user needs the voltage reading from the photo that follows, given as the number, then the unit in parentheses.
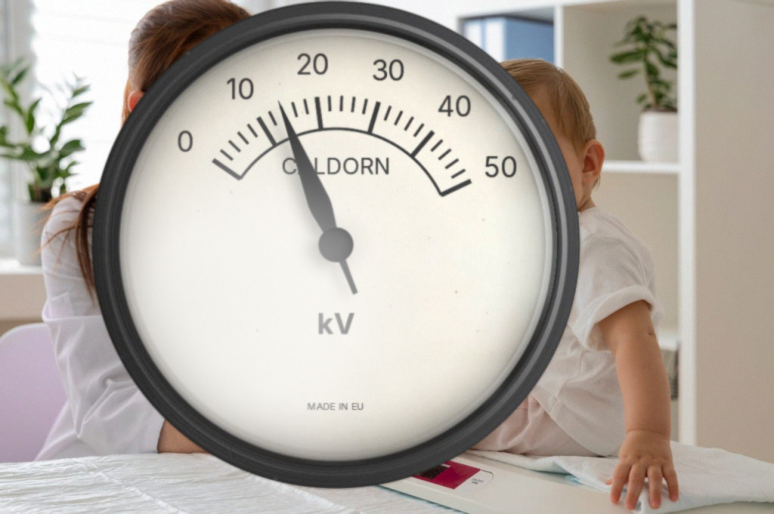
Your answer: 14 (kV)
